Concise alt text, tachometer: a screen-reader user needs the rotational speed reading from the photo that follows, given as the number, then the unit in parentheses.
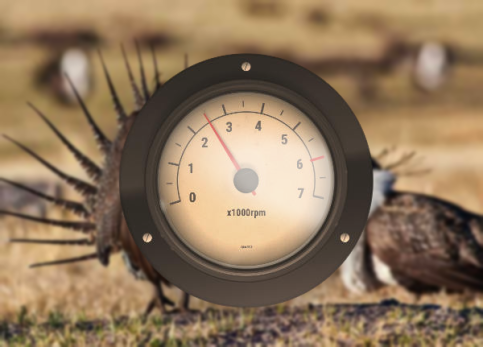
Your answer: 2500 (rpm)
